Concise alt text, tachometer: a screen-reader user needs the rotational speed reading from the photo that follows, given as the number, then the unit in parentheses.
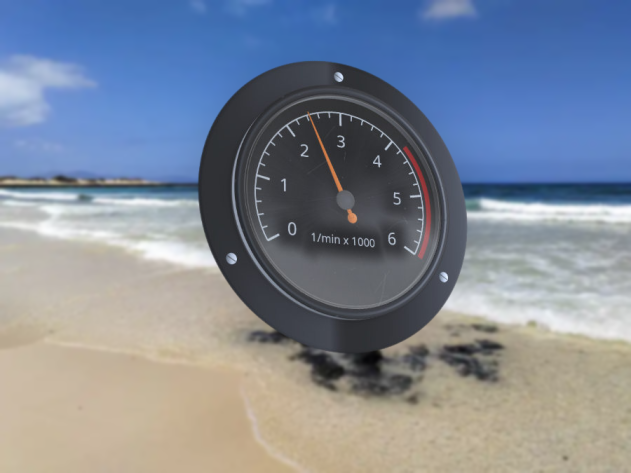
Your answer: 2400 (rpm)
